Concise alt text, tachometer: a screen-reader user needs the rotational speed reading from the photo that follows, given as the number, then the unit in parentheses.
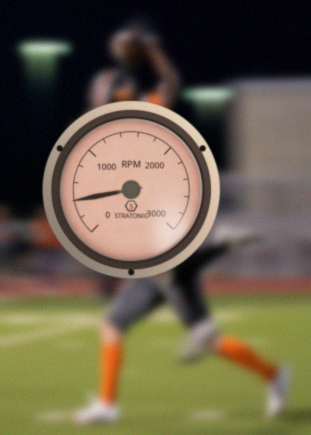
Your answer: 400 (rpm)
